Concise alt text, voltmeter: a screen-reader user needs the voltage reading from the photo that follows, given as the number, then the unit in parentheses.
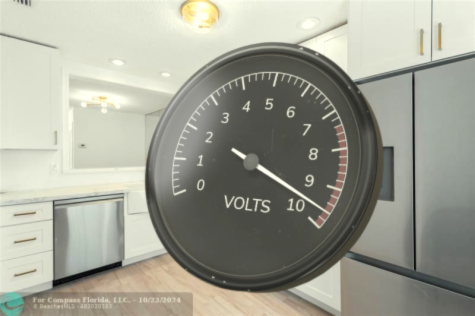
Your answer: 9.6 (V)
